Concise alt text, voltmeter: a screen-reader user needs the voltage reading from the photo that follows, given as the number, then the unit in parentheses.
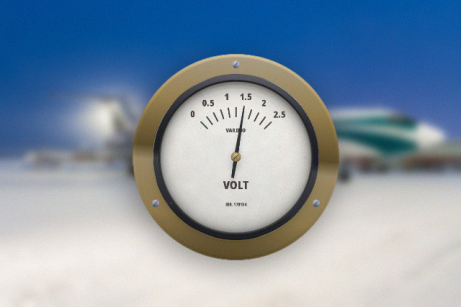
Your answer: 1.5 (V)
